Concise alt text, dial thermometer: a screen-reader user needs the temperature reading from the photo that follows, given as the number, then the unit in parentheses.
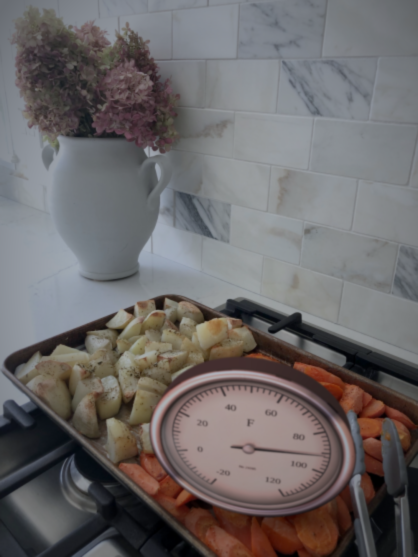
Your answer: 90 (°F)
